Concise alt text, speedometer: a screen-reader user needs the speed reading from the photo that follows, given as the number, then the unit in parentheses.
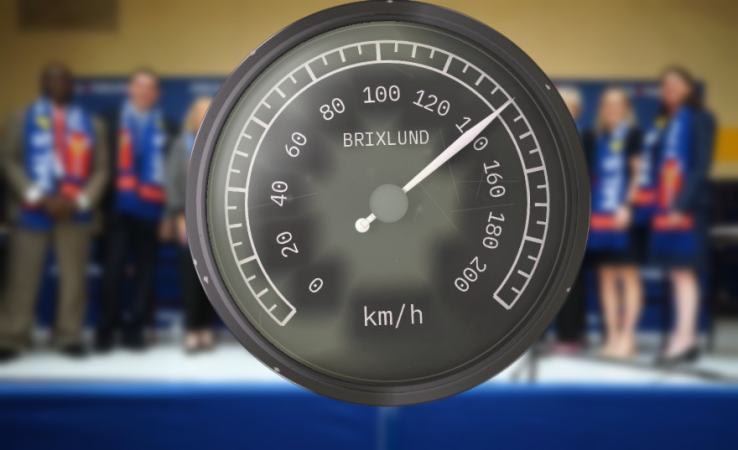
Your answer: 140 (km/h)
